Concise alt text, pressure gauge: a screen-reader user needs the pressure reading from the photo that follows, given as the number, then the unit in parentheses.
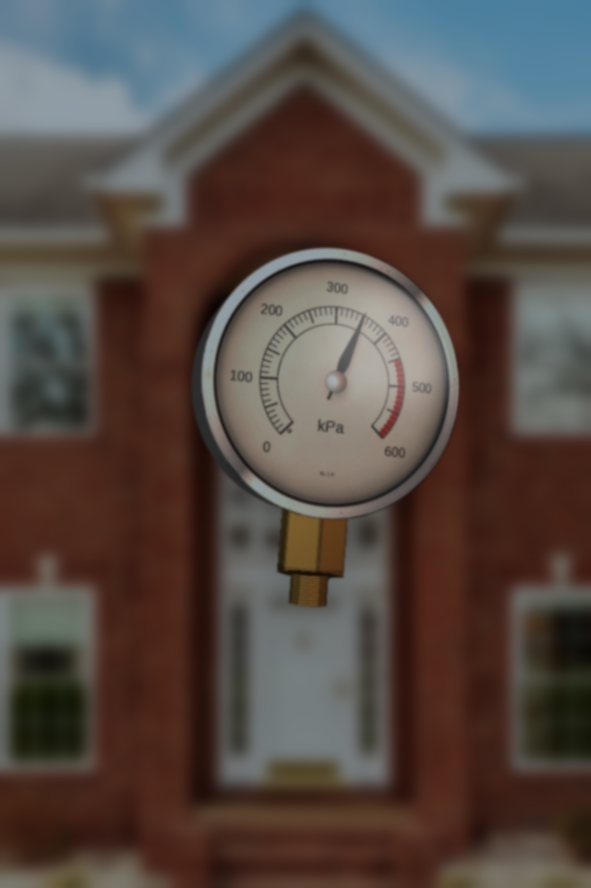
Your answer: 350 (kPa)
